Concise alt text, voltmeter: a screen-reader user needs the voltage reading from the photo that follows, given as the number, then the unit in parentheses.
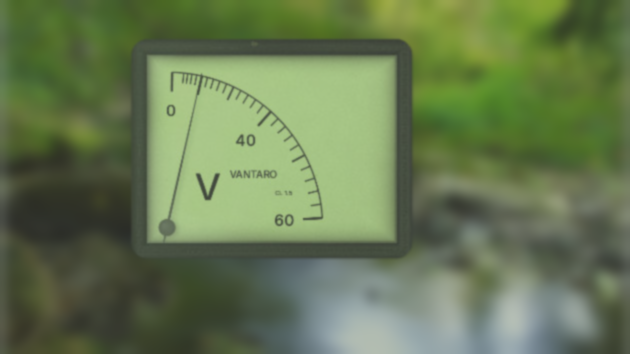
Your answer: 20 (V)
